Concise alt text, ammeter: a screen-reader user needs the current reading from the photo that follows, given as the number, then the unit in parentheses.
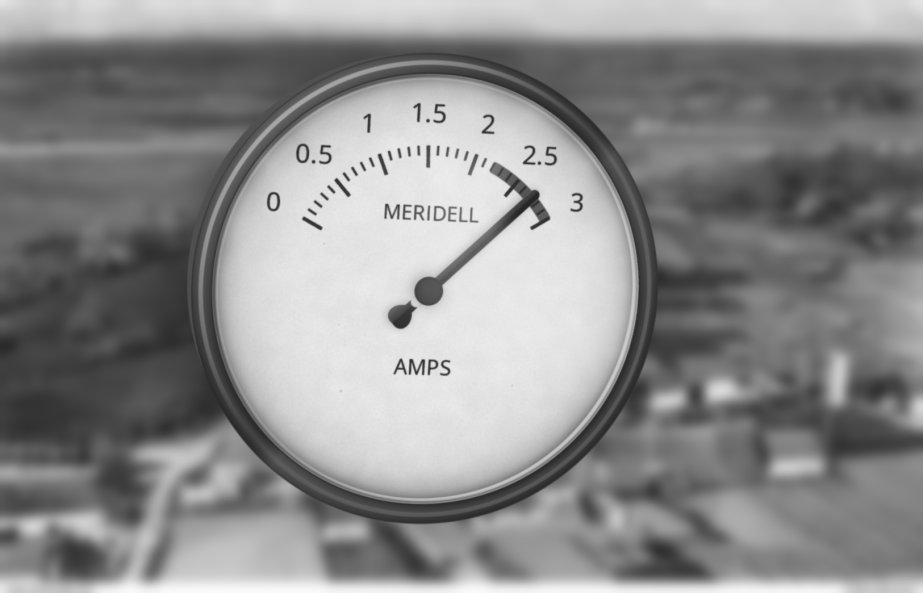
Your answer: 2.7 (A)
